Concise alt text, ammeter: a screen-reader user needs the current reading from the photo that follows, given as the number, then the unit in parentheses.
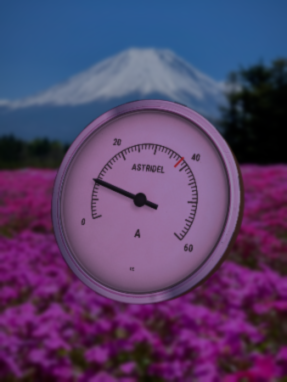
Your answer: 10 (A)
